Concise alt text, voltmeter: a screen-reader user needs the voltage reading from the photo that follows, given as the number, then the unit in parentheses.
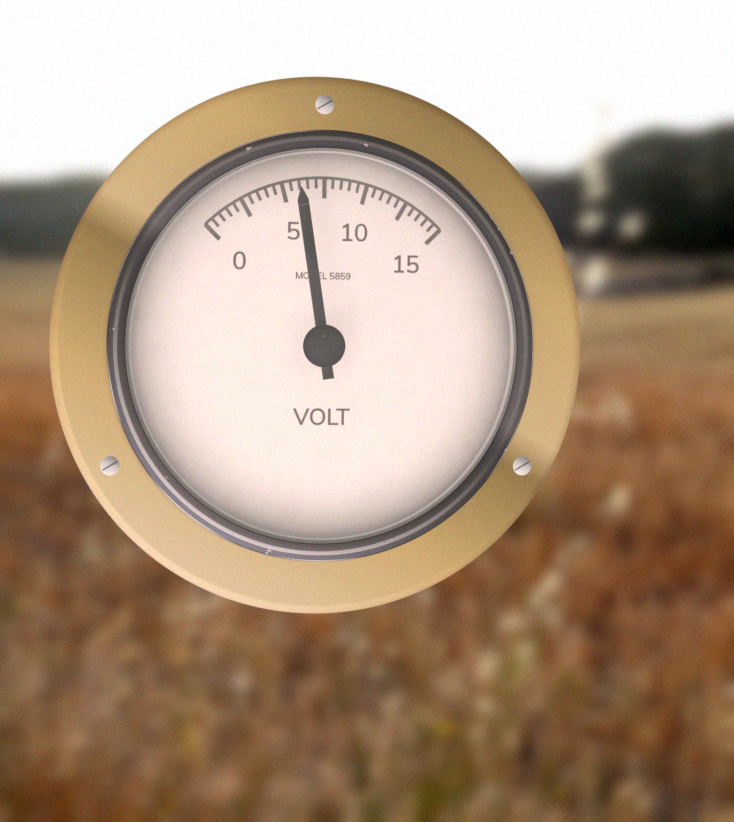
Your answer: 6 (V)
